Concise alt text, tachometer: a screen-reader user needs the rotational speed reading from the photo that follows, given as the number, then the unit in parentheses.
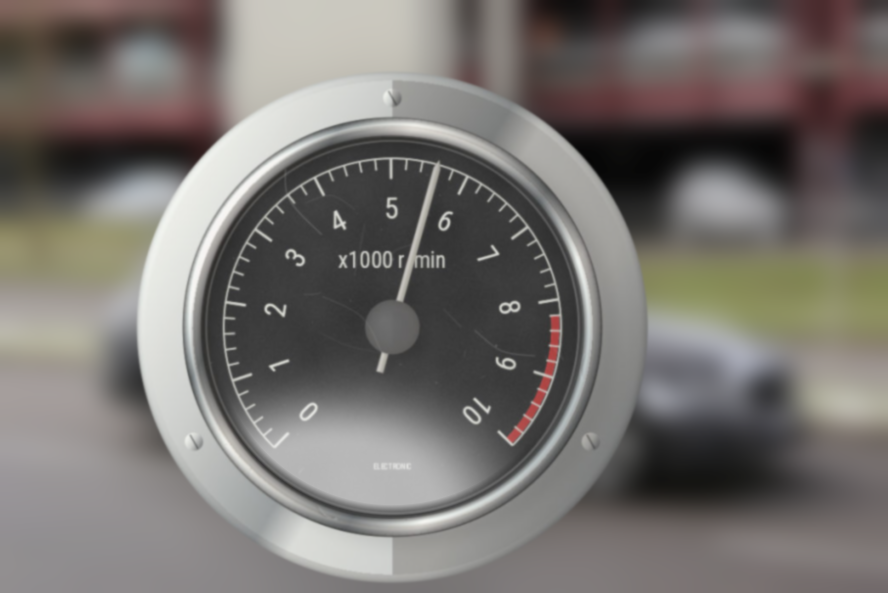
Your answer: 5600 (rpm)
